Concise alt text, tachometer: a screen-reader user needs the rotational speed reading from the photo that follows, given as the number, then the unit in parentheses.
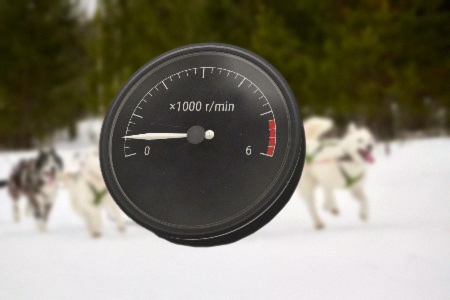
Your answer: 400 (rpm)
